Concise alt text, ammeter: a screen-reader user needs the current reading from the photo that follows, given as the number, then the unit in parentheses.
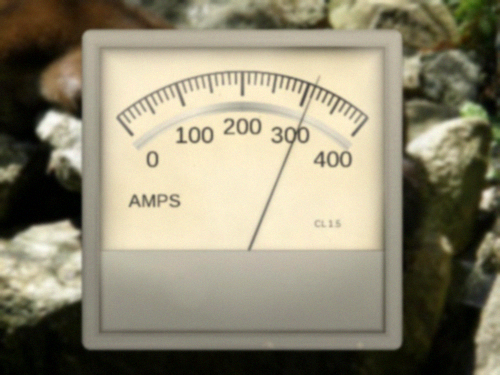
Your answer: 310 (A)
